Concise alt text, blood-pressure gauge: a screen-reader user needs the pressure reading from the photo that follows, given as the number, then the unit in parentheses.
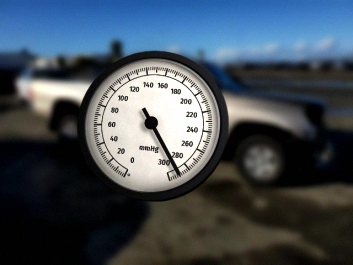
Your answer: 290 (mmHg)
